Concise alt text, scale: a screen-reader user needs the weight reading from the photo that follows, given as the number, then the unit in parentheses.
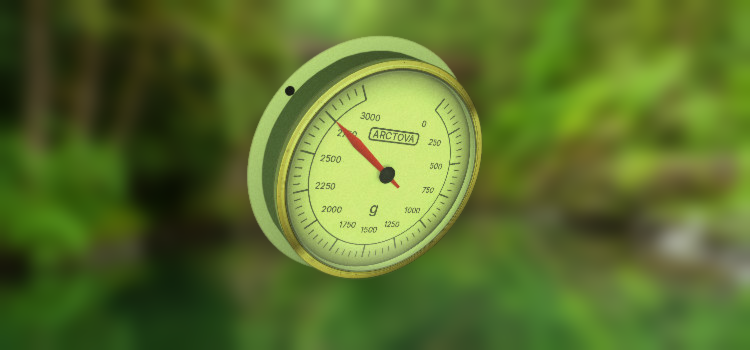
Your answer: 2750 (g)
